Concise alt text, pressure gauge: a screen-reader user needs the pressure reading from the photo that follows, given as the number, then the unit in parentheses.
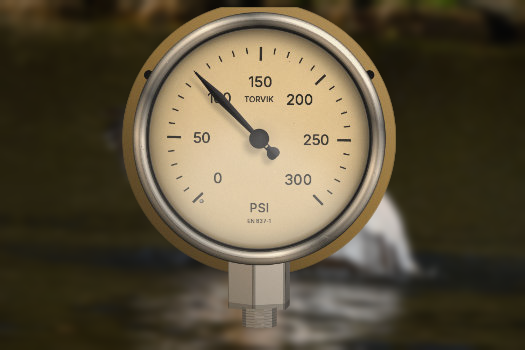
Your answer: 100 (psi)
